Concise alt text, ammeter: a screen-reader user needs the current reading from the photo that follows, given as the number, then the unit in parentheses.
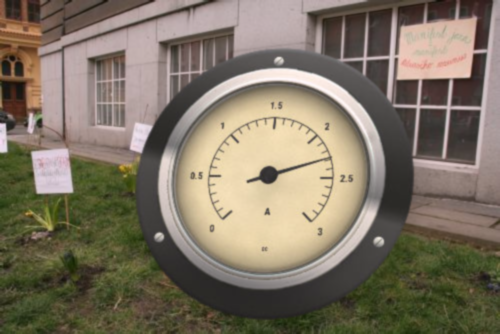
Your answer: 2.3 (A)
